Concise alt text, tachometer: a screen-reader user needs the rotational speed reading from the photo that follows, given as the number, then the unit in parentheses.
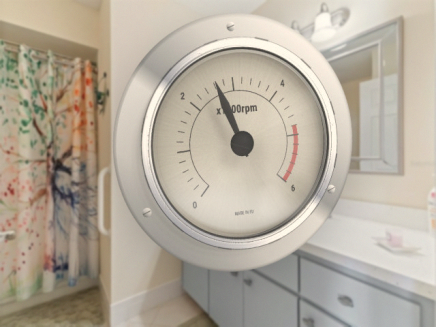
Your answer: 2600 (rpm)
